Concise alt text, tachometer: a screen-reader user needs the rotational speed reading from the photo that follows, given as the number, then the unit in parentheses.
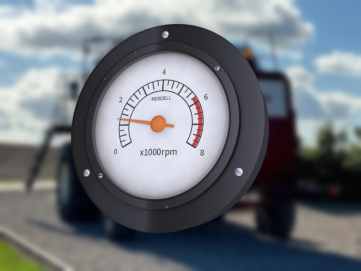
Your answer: 1250 (rpm)
